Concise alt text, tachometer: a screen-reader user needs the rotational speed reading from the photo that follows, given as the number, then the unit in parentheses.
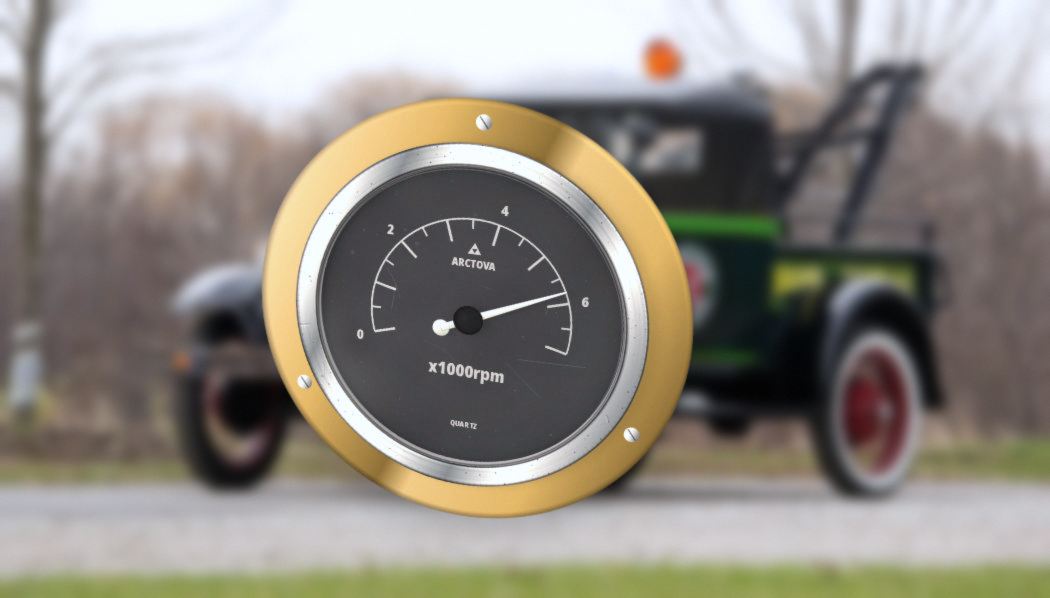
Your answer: 5750 (rpm)
